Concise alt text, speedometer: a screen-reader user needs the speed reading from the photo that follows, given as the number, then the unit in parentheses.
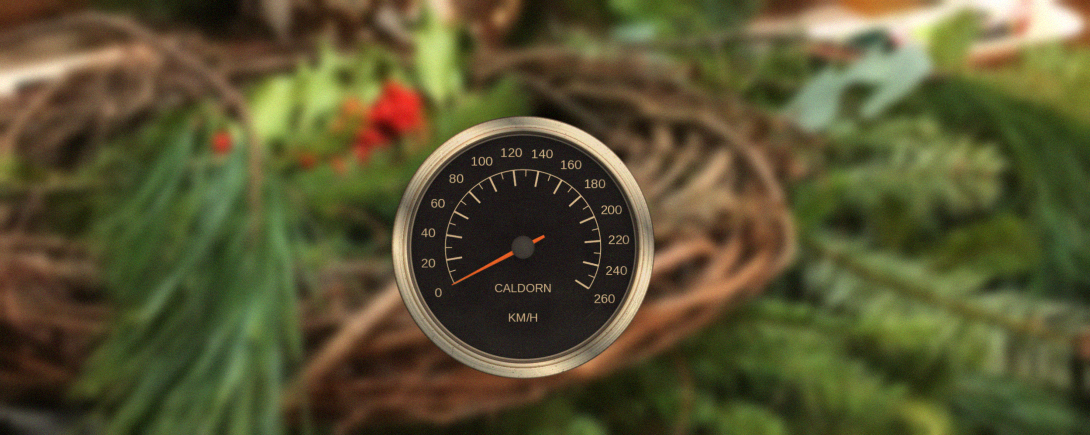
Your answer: 0 (km/h)
